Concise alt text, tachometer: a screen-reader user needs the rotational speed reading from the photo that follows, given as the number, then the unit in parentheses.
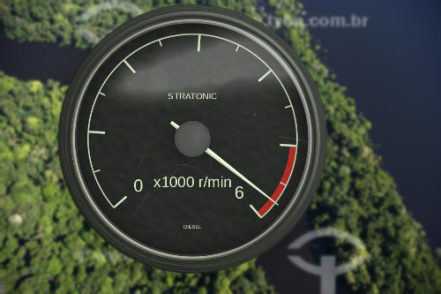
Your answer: 5750 (rpm)
